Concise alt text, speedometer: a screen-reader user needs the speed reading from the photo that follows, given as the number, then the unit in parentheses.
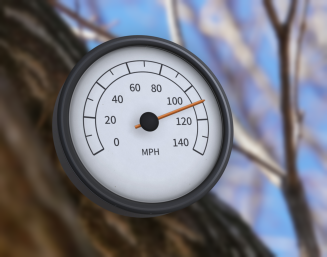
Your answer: 110 (mph)
